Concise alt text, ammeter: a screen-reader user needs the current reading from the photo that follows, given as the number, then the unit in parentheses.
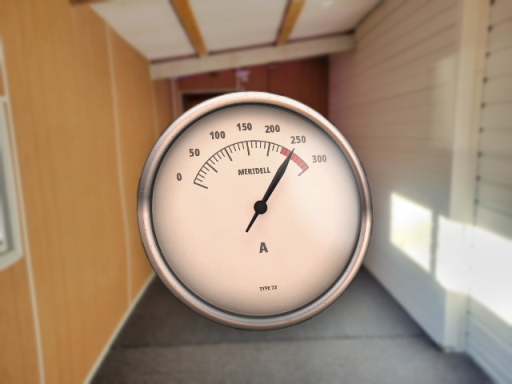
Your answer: 250 (A)
